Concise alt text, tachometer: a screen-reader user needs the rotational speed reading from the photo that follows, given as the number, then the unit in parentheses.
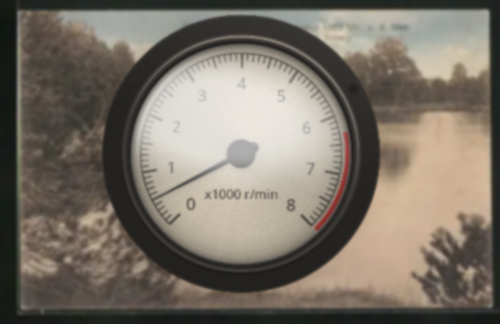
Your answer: 500 (rpm)
